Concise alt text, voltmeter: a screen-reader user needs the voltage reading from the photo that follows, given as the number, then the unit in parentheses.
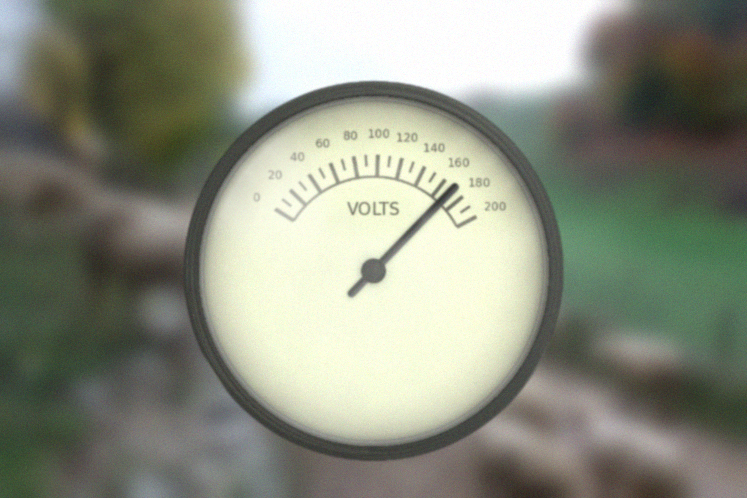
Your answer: 170 (V)
